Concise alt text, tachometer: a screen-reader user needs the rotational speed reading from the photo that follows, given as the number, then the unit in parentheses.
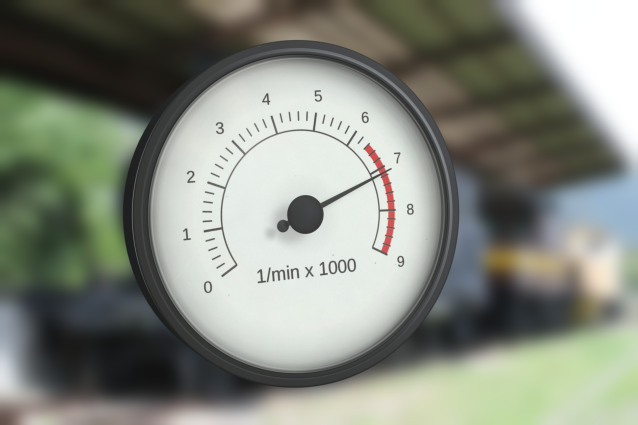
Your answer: 7100 (rpm)
